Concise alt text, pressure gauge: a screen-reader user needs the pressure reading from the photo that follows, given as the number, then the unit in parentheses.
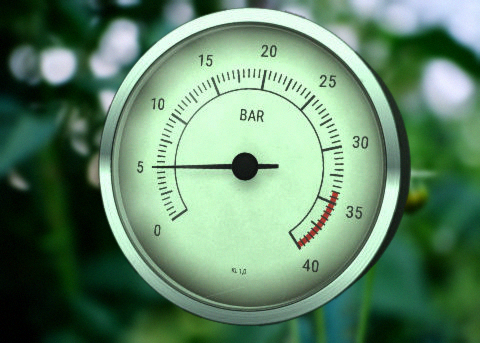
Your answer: 5 (bar)
